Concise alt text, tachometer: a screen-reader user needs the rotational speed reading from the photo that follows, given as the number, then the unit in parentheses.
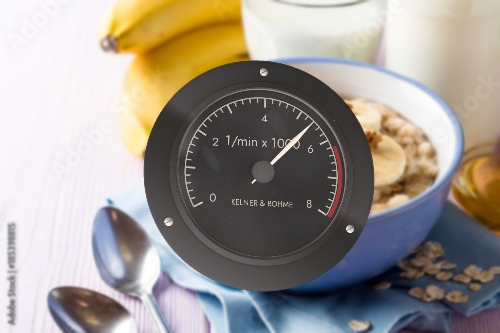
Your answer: 5400 (rpm)
